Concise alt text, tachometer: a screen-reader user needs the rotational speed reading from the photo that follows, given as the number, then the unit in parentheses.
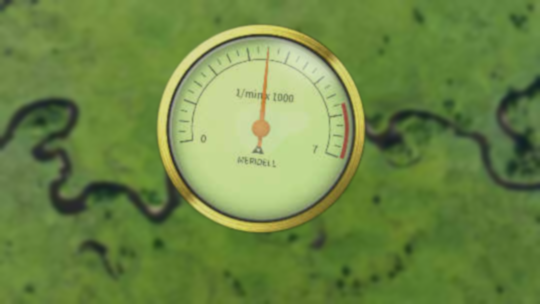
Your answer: 3500 (rpm)
